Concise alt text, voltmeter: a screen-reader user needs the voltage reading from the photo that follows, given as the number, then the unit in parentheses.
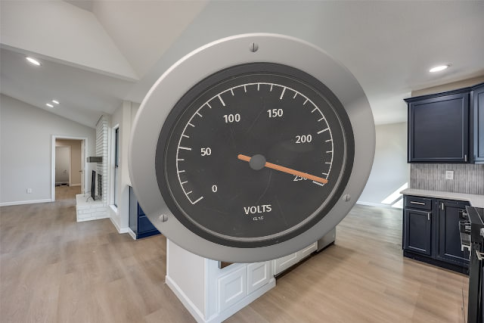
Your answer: 245 (V)
